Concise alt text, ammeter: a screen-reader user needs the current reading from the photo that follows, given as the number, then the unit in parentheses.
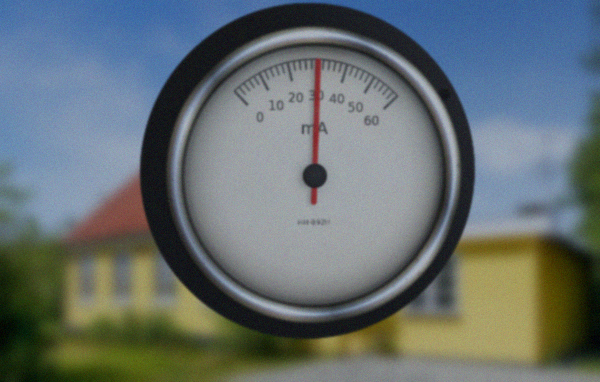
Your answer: 30 (mA)
